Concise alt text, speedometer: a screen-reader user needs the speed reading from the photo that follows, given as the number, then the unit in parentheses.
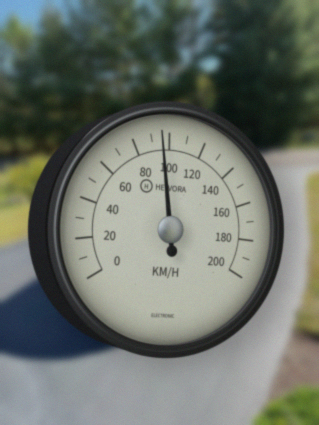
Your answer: 95 (km/h)
